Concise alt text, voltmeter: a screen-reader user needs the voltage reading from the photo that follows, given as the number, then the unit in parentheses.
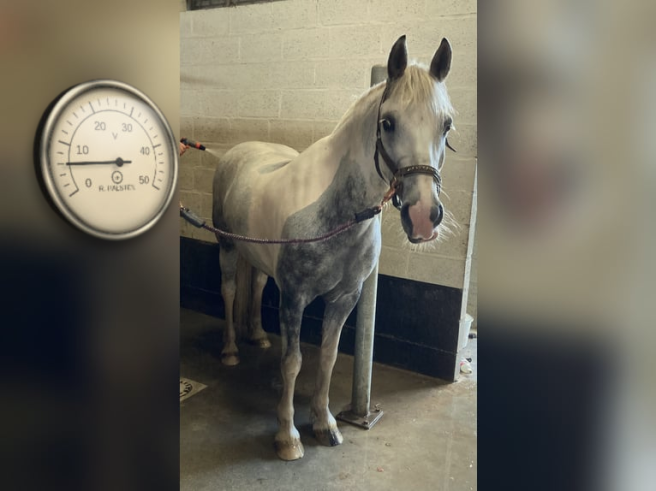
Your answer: 6 (V)
